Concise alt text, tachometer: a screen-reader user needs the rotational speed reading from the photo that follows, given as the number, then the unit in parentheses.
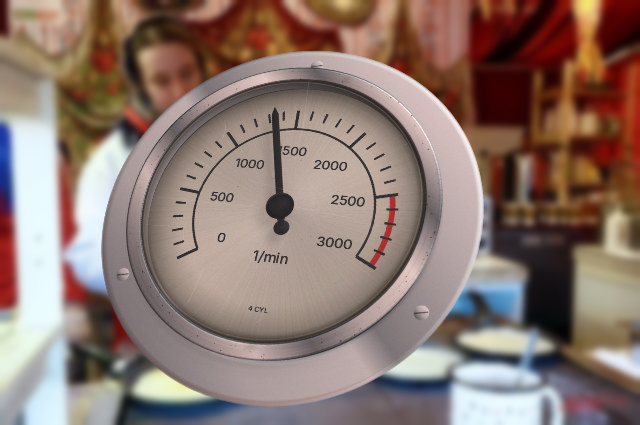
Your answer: 1350 (rpm)
